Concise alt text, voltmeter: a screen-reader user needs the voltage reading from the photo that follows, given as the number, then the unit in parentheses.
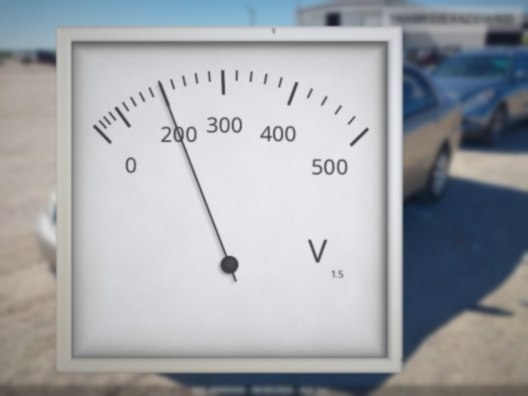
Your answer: 200 (V)
